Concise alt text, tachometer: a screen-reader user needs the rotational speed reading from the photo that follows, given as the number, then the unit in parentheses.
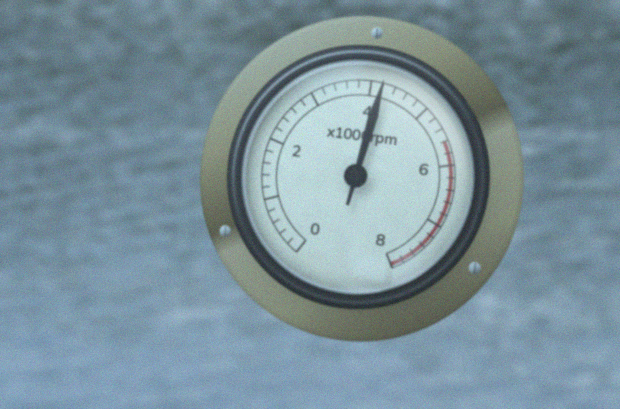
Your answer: 4200 (rpm)
